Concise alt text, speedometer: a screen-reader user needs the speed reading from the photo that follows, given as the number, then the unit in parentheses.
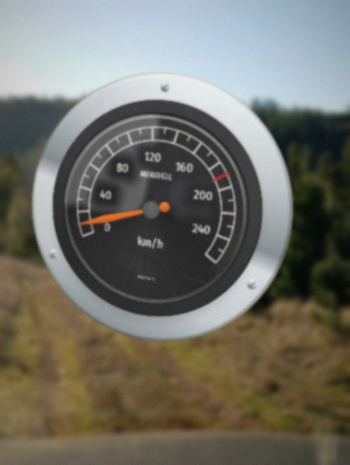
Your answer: 10 (km/h)
